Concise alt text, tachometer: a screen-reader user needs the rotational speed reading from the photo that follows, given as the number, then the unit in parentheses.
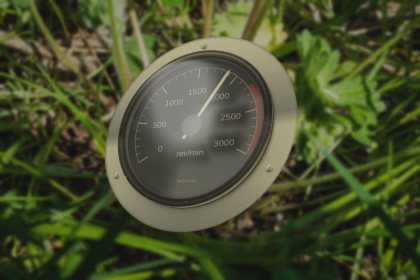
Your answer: 1900 (rpm)
